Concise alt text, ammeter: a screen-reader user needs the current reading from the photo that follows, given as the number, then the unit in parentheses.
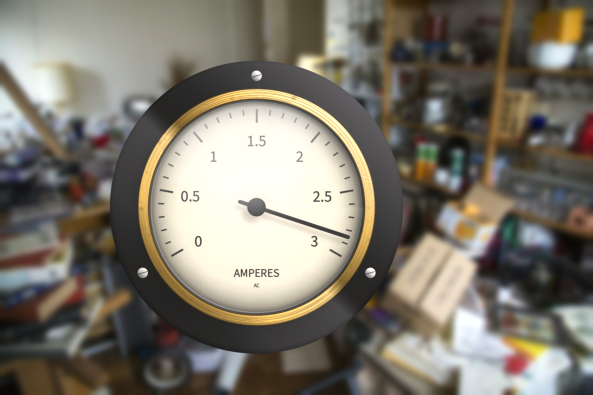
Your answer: 2.85 (A)
